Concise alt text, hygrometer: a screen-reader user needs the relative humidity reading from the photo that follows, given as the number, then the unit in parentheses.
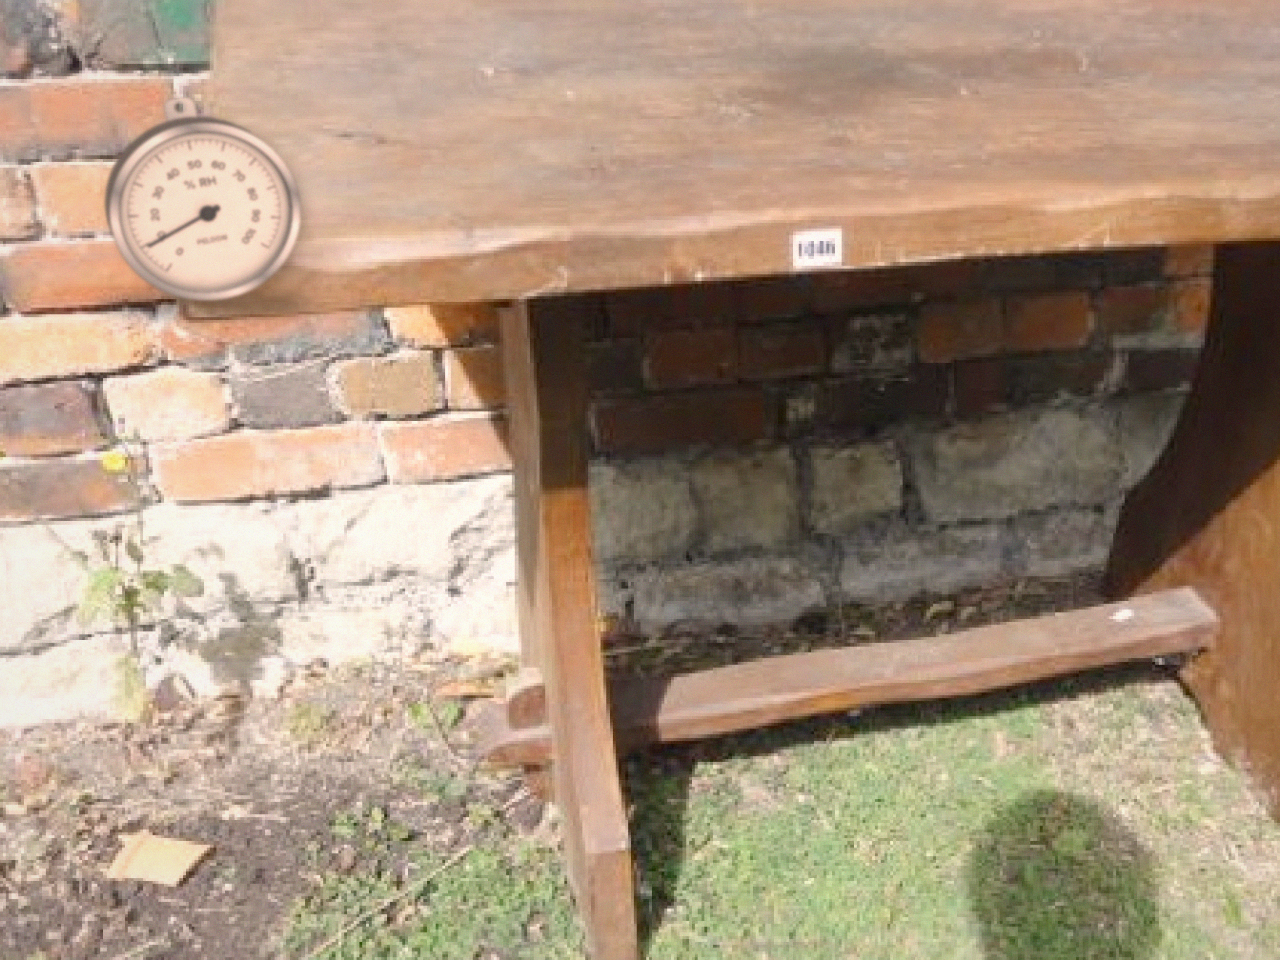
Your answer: 10 (%)
